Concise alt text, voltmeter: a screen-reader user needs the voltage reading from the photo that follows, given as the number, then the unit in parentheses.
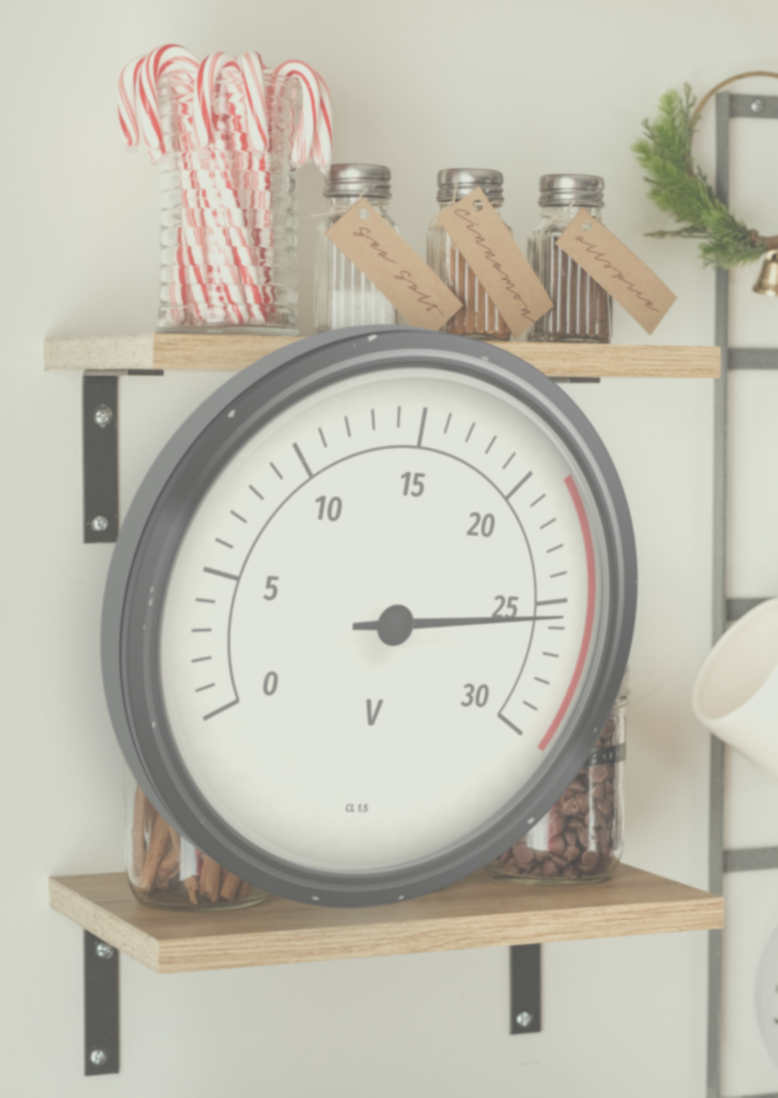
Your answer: 25.5 (V)
